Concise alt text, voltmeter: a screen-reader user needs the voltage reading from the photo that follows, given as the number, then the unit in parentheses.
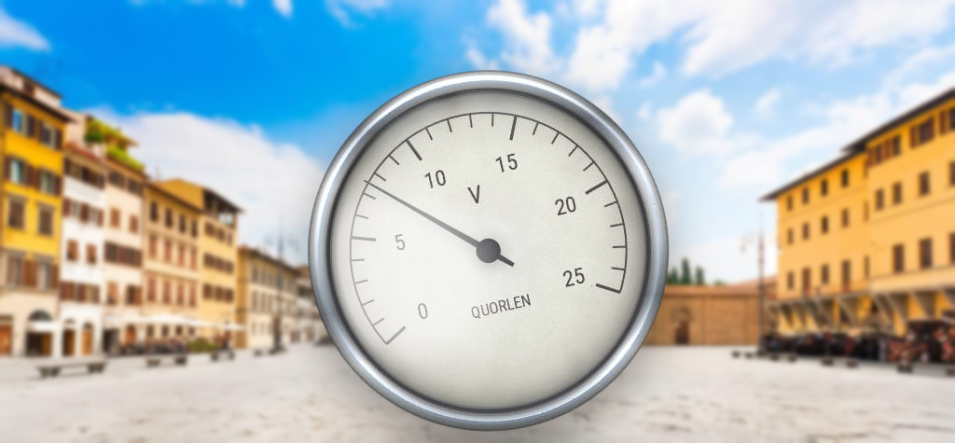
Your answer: 7.5 (V)
